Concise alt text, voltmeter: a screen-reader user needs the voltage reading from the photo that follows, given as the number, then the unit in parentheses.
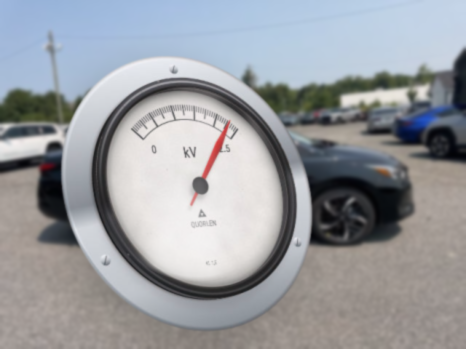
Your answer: 2.25 (kV)
